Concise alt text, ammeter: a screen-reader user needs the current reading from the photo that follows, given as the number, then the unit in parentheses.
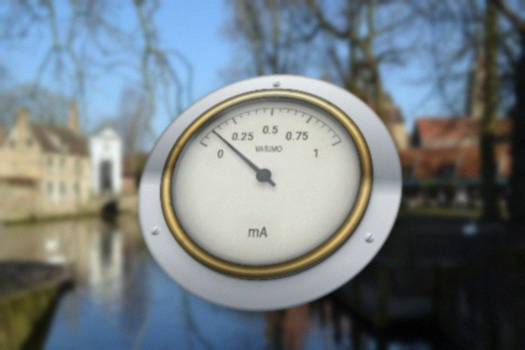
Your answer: 0.1 (mA)
